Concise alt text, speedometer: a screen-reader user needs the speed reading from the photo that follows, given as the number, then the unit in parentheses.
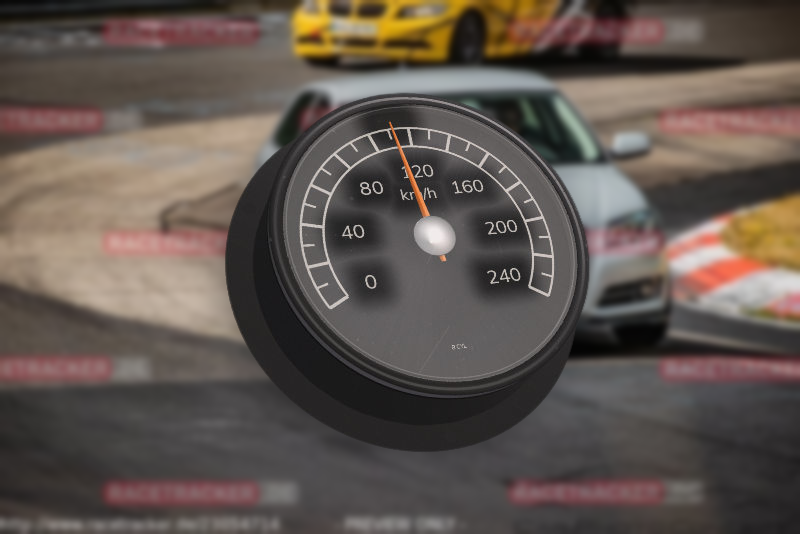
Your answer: 110 (km/h)
